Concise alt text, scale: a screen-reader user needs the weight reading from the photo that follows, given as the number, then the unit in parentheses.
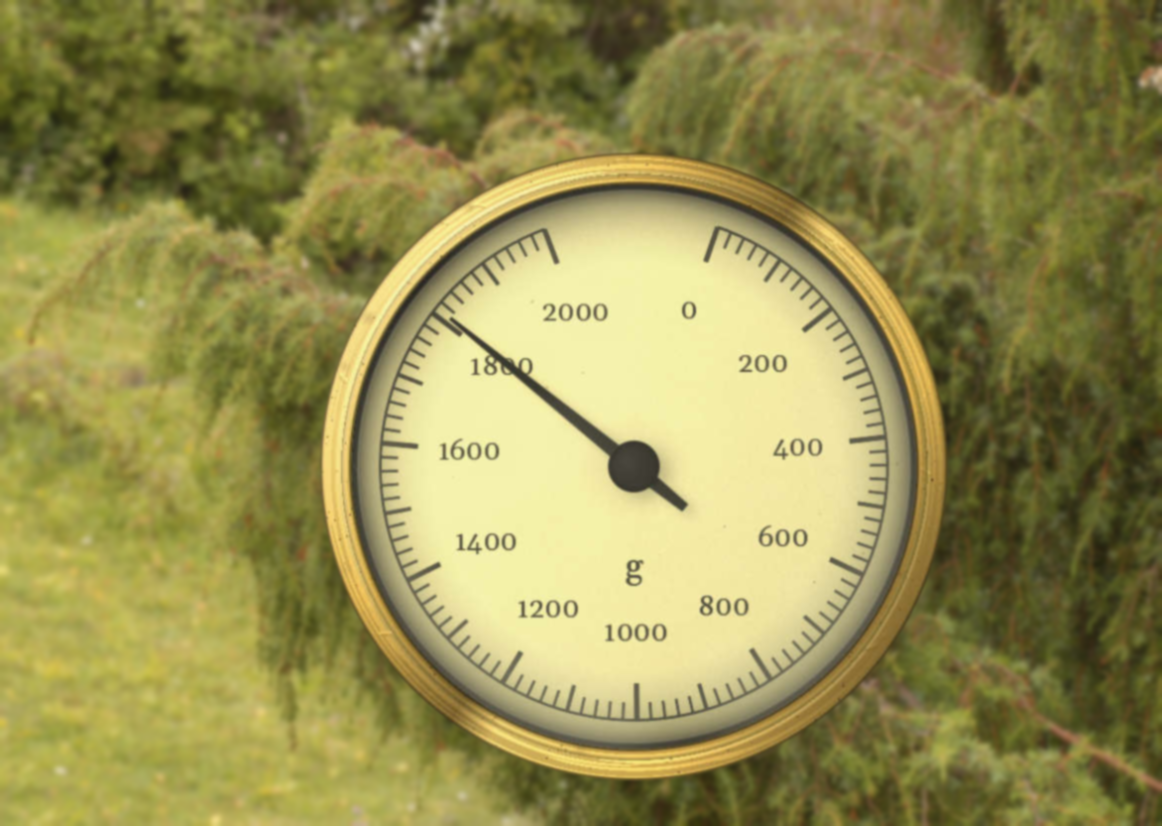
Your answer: 1810 (g)
